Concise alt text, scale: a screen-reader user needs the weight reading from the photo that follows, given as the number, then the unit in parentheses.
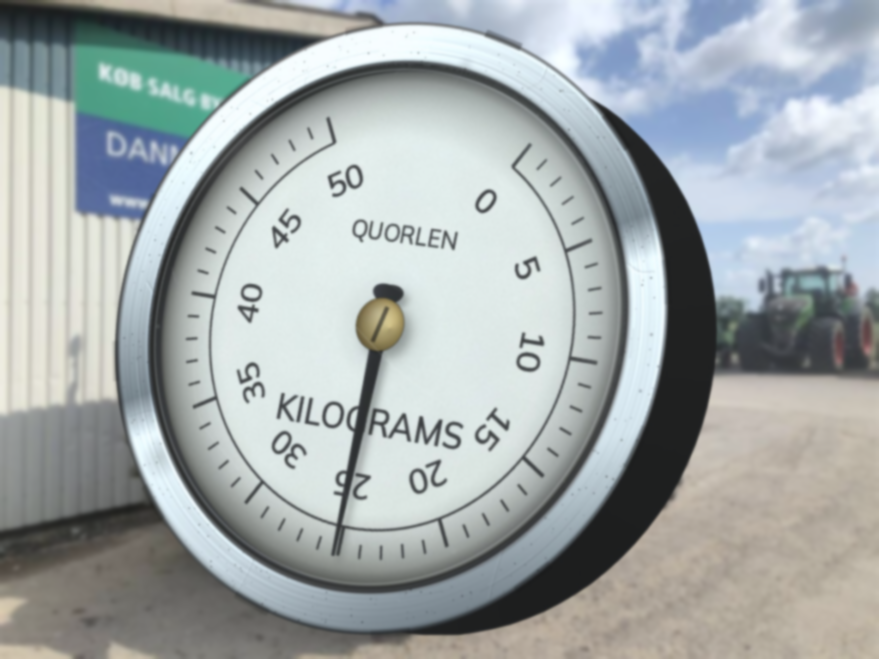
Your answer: 25 (kg)
